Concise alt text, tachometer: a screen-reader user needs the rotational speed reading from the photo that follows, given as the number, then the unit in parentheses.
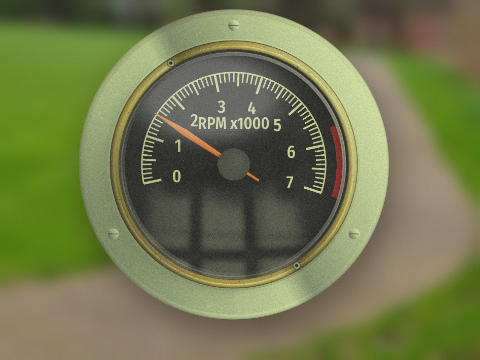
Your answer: 1500 (rpm)
